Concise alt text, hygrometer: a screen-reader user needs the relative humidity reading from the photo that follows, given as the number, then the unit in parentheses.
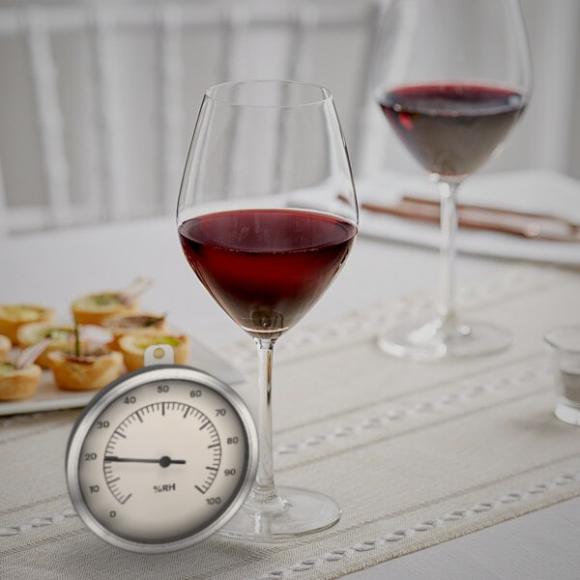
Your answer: 20 (%)
